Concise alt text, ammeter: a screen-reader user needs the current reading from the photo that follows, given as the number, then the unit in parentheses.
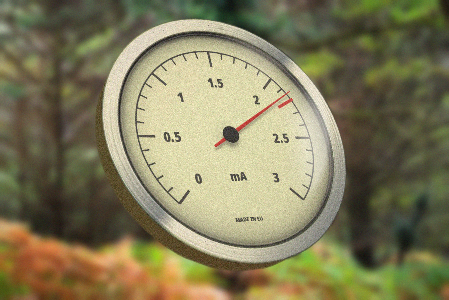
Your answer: 2.15 (mA)
